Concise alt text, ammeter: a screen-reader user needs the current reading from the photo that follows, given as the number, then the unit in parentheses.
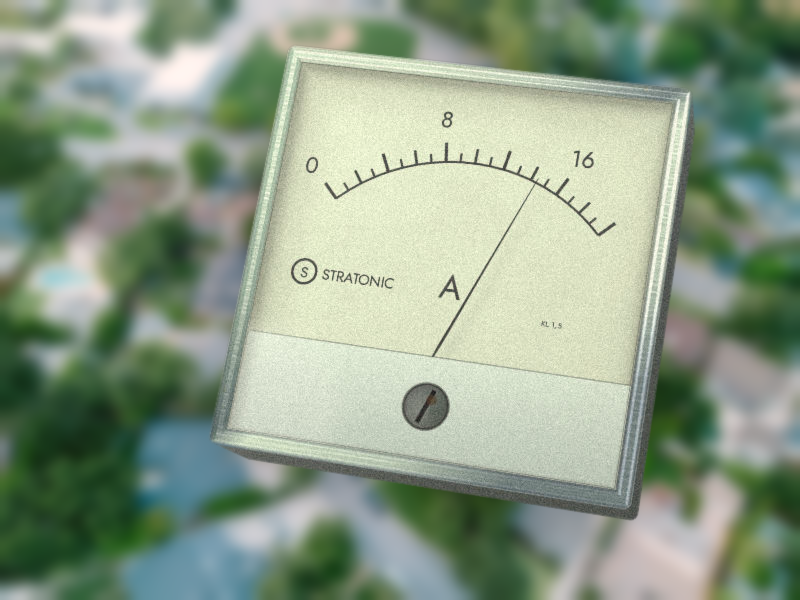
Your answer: 14.5 (A)
